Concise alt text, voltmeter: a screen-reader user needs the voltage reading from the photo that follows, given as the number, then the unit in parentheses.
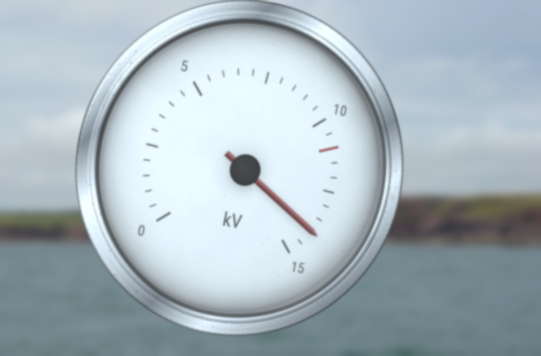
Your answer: 14 (kV)
